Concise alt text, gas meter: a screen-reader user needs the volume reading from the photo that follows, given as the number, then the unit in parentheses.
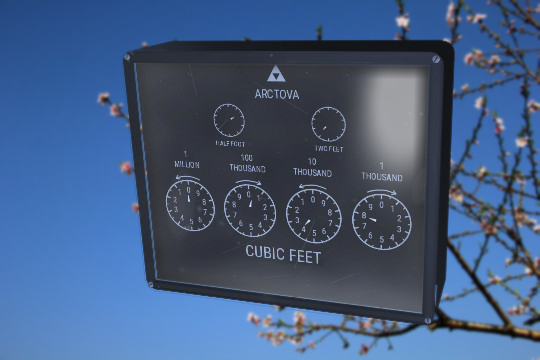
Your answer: 3800 (ft³)
